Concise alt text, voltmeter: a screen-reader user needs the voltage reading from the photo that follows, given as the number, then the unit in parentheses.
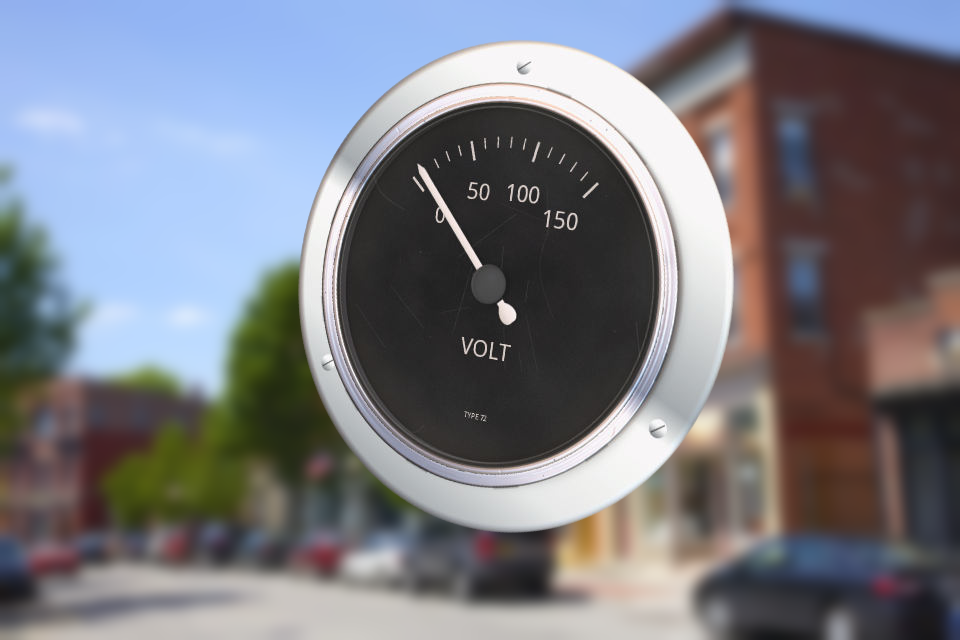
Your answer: 10 (V)
